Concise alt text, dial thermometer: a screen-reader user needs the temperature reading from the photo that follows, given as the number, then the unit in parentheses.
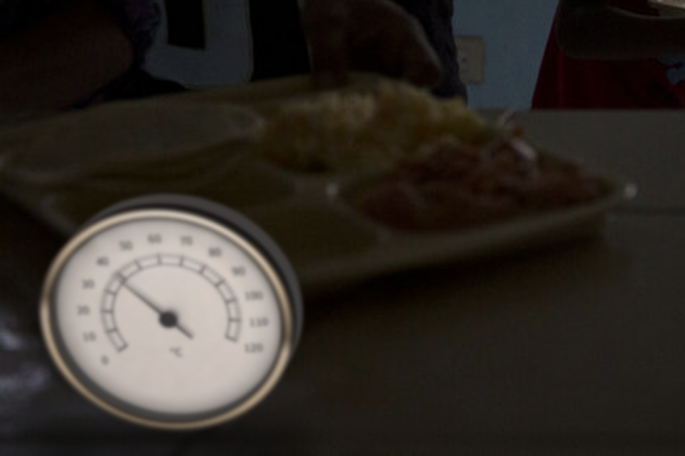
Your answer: 40 (°C)
